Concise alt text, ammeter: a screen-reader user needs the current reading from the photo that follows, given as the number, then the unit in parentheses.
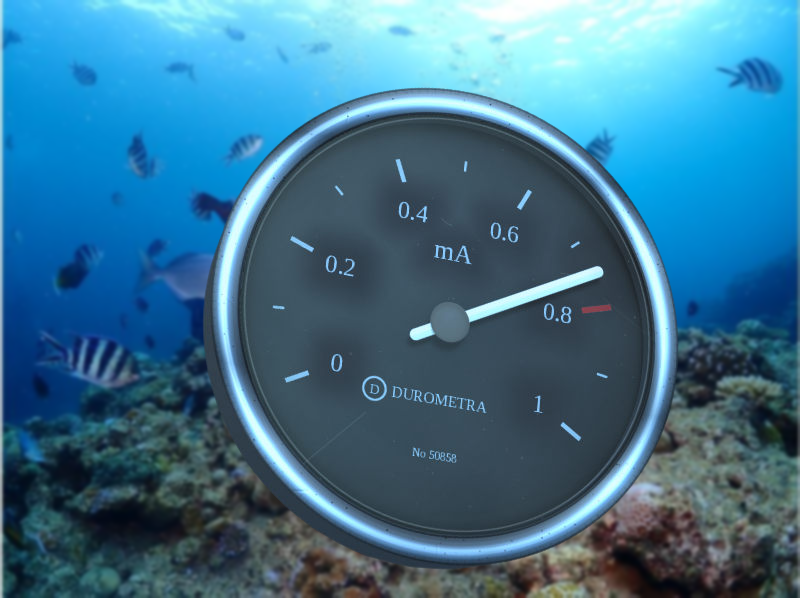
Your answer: 0.75 (mA)
